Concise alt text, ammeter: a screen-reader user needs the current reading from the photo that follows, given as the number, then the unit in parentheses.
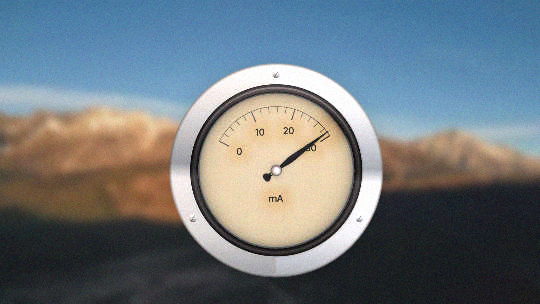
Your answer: 29 (mA)
